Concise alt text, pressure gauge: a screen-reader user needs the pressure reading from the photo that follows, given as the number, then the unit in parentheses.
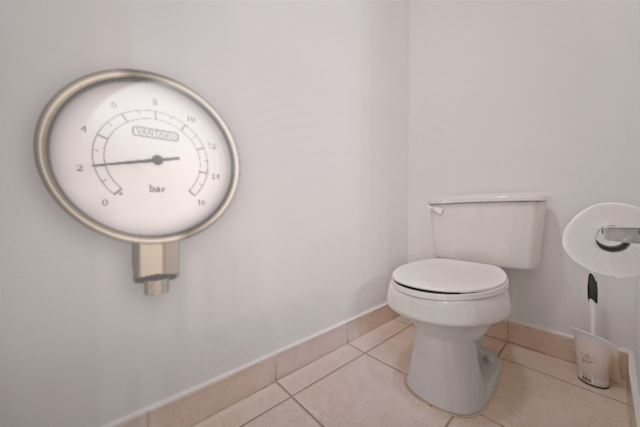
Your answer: 2 (bar)
